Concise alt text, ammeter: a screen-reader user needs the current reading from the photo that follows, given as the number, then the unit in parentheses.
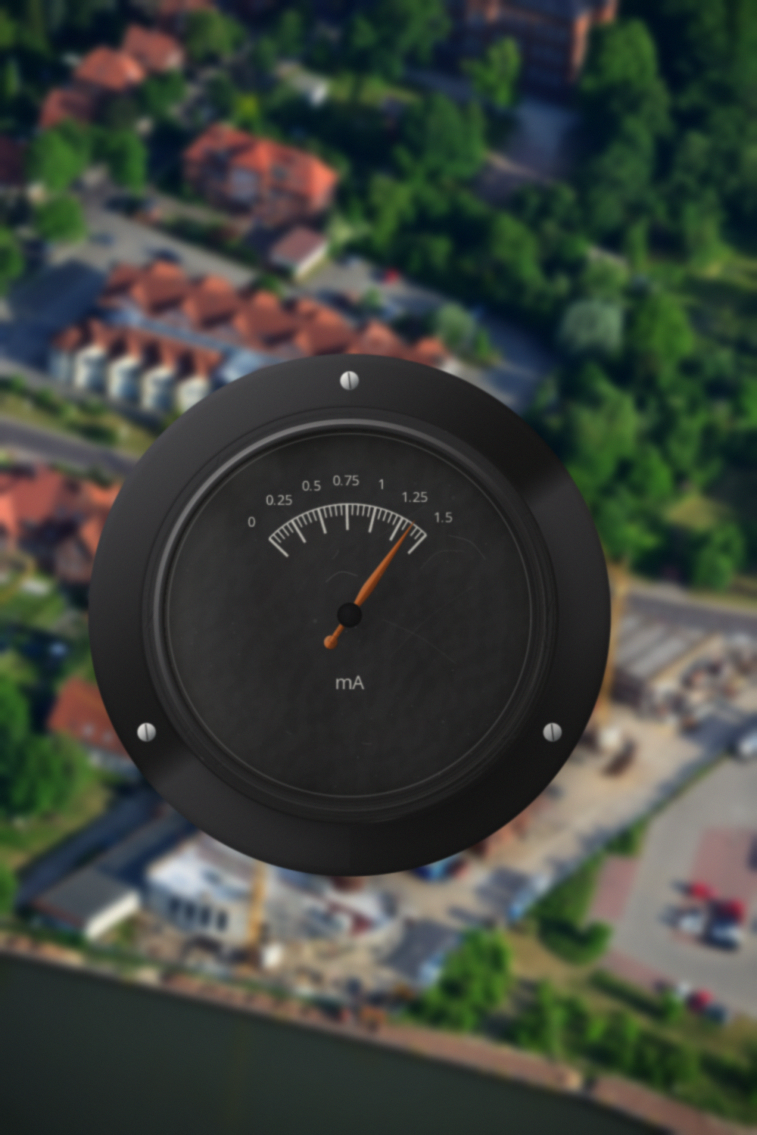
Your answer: 1.35 (mA)
